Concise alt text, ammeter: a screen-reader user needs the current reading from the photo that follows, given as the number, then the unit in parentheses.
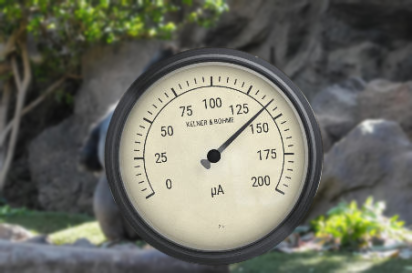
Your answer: 140 (µA)
